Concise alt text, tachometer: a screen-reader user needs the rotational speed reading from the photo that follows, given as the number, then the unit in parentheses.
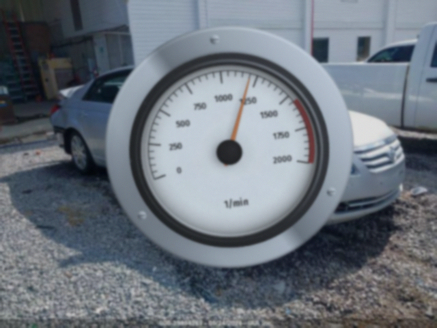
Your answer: 1200 (rpm)
